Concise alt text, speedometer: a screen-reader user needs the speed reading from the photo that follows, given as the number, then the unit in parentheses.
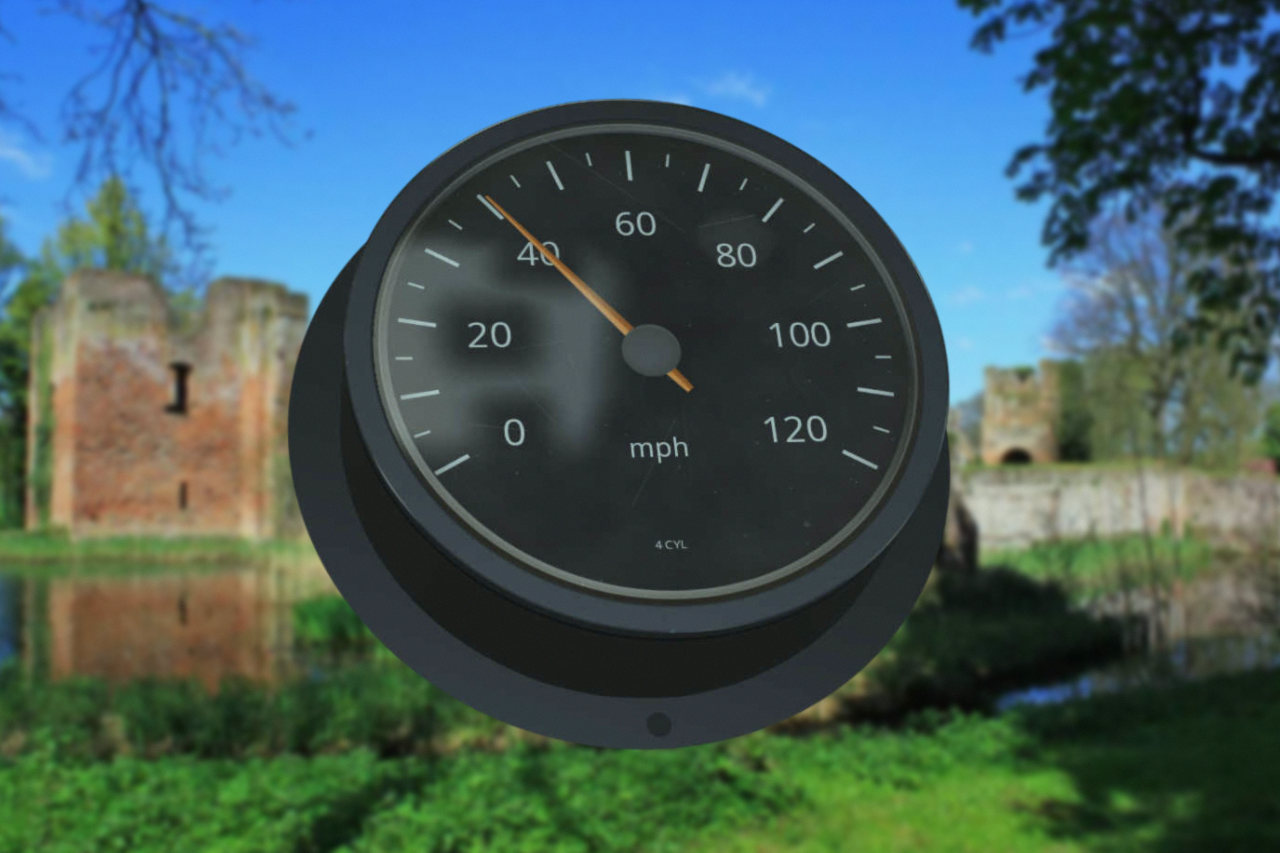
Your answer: 40 (mph)
